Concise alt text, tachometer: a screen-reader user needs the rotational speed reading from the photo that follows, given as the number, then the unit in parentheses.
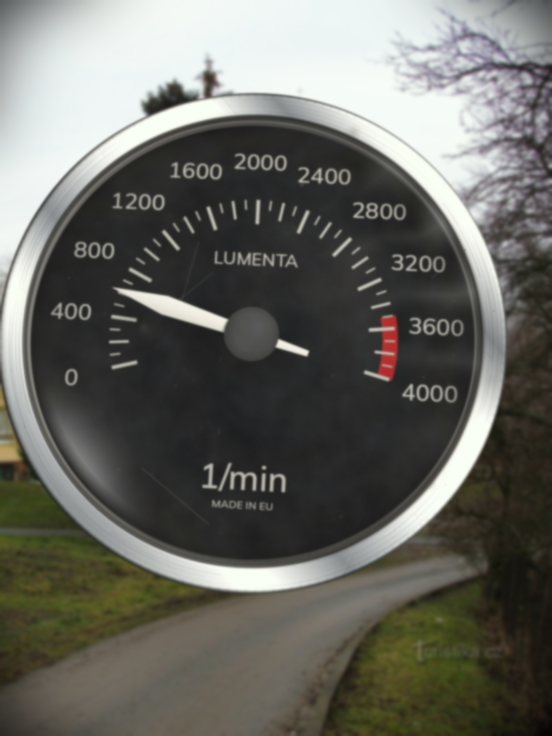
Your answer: 600 (rpm)
